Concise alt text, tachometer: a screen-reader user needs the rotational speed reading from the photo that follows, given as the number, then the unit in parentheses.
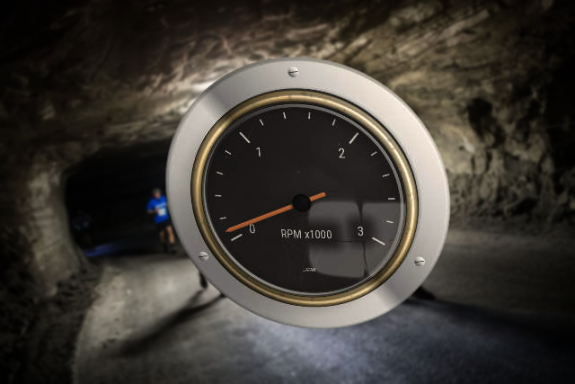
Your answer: 100 (rpm)
